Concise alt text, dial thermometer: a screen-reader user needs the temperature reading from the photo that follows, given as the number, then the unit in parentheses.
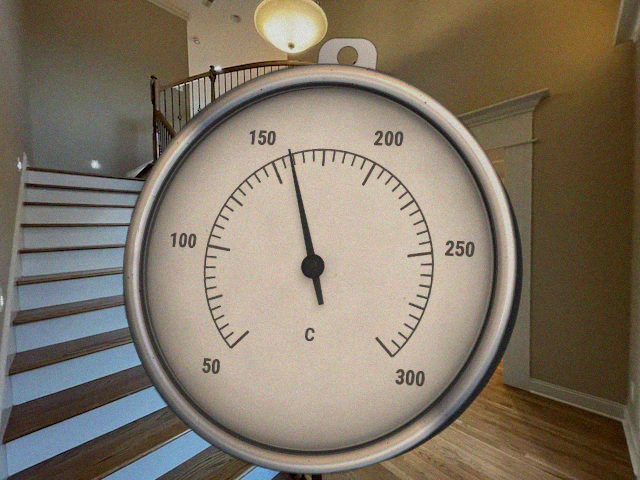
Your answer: 160 (°C)
